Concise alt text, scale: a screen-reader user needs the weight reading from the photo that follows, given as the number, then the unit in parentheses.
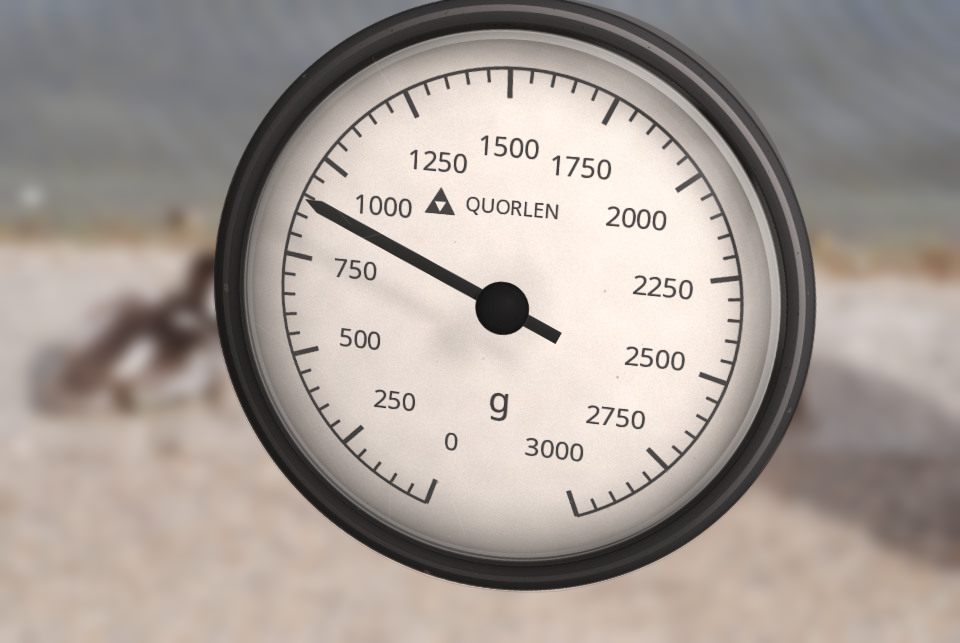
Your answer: 900 (g)
